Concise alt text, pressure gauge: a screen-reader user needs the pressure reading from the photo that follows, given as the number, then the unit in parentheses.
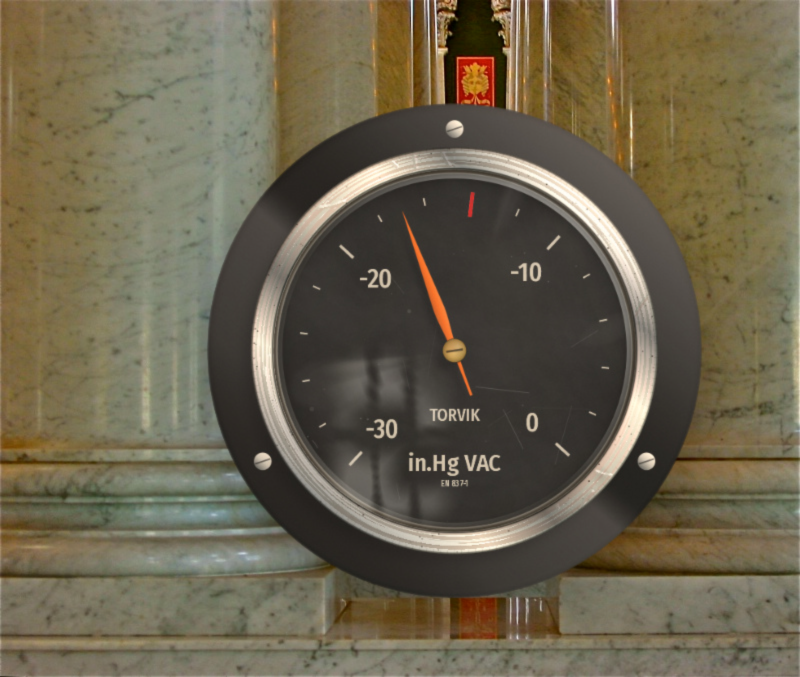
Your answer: -17 (inHg)
